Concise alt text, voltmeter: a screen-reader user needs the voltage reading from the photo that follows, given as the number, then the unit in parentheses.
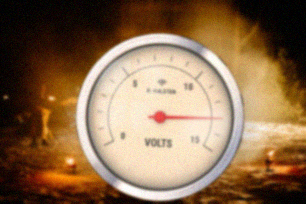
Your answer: 13 (V)
